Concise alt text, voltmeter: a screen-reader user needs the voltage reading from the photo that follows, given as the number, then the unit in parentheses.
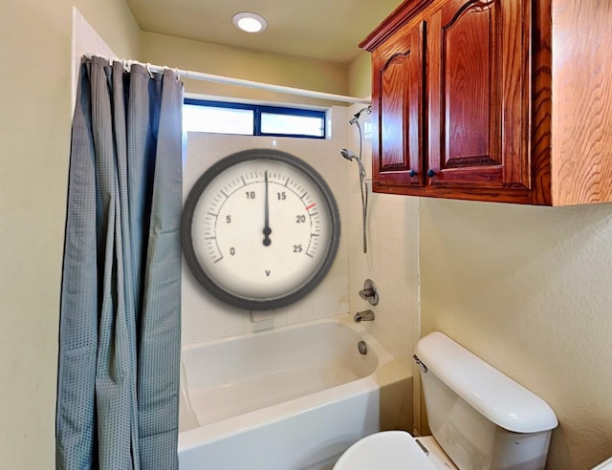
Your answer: 12.5 (V)
